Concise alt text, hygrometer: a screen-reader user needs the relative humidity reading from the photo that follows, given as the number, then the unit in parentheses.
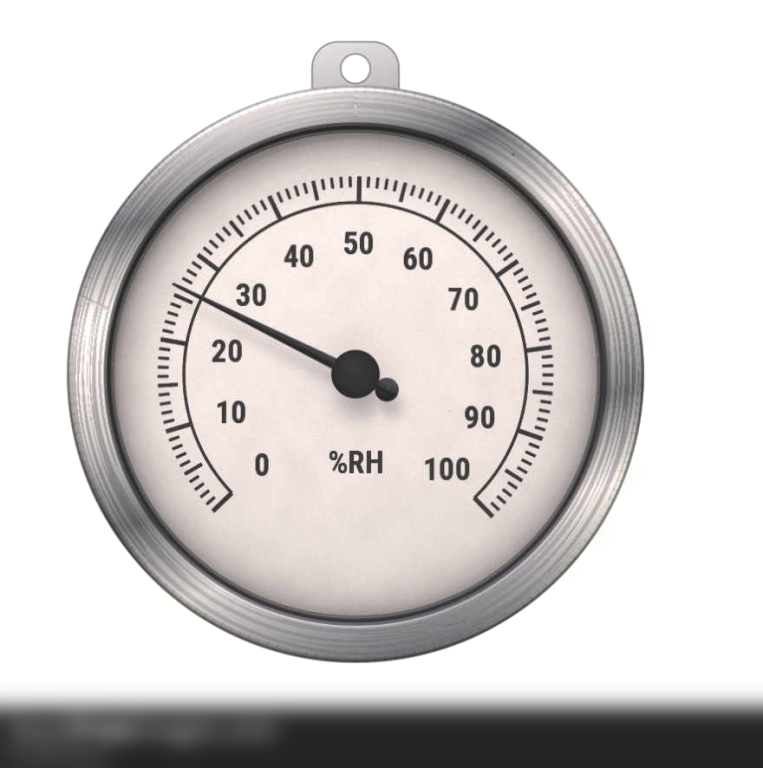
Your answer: 26 (%)
